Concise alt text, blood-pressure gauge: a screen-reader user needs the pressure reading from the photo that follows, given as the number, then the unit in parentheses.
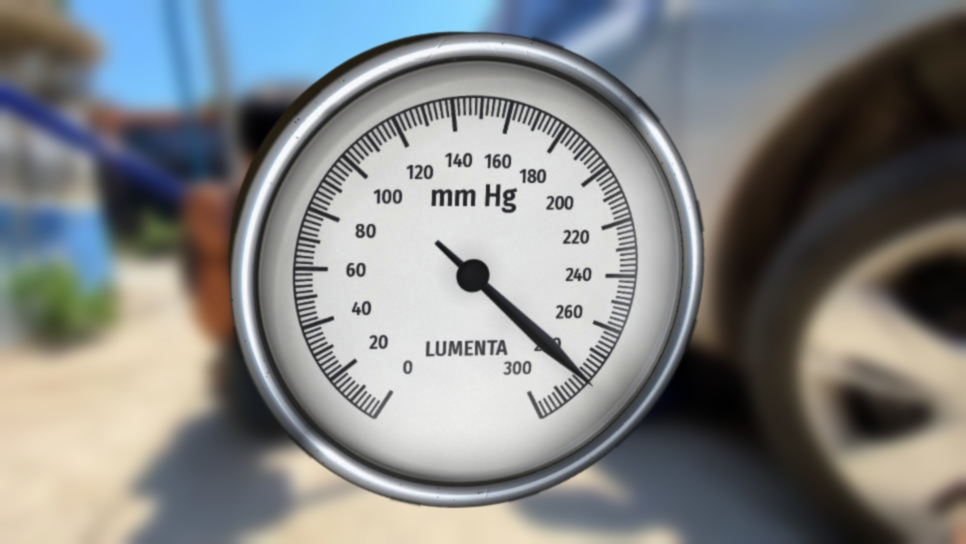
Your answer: 280 (mmHg)
